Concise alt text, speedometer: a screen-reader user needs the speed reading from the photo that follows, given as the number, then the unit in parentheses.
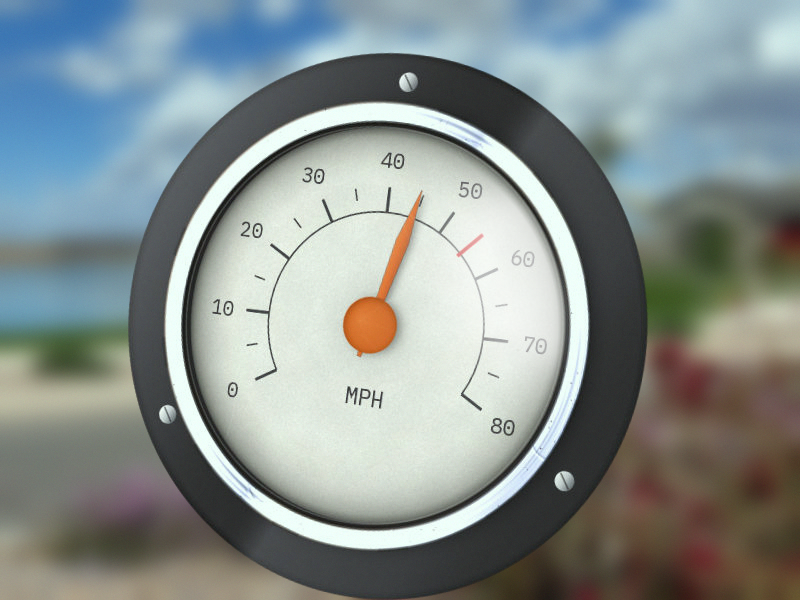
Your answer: 45 (mph)
